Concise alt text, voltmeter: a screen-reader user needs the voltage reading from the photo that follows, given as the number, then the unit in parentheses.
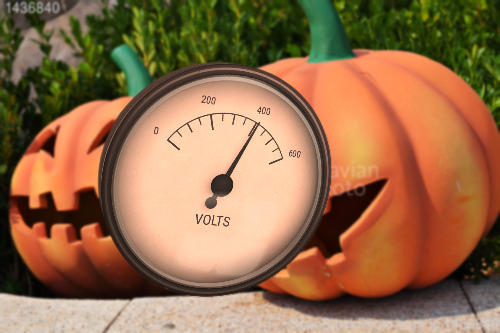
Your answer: 400 (V)
